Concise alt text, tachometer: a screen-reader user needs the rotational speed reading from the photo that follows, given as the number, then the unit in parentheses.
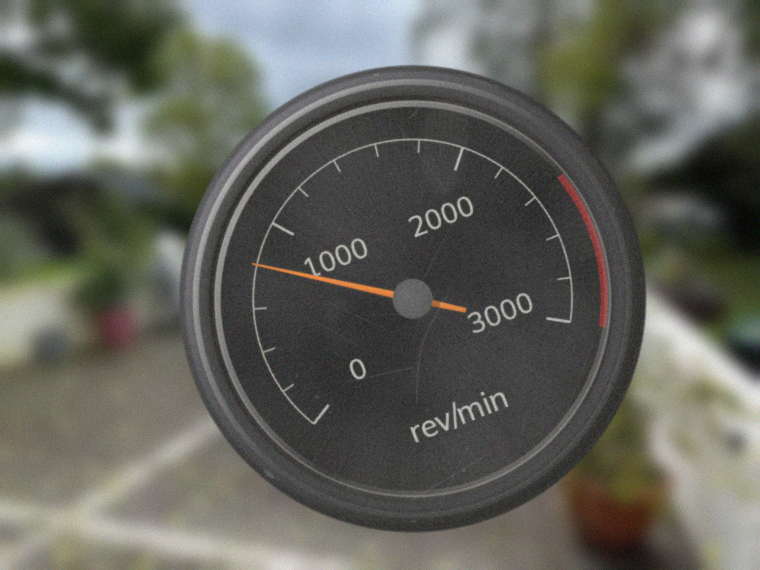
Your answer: 800 (rpm)
